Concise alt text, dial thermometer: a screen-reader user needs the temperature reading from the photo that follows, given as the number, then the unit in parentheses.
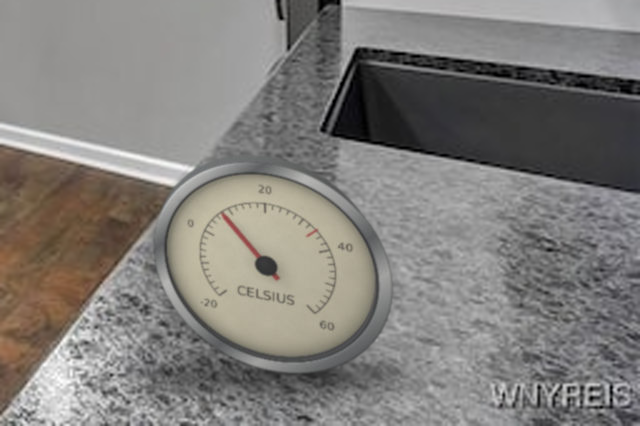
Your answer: 8 (°C)
